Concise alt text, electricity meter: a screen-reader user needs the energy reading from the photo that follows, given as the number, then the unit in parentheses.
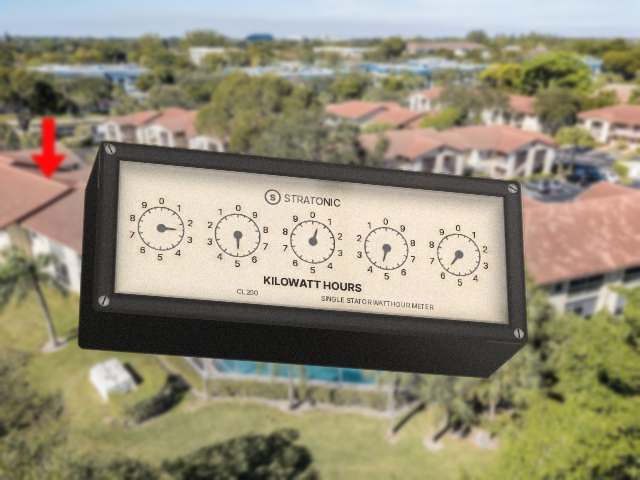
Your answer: 25046 (kWh)
